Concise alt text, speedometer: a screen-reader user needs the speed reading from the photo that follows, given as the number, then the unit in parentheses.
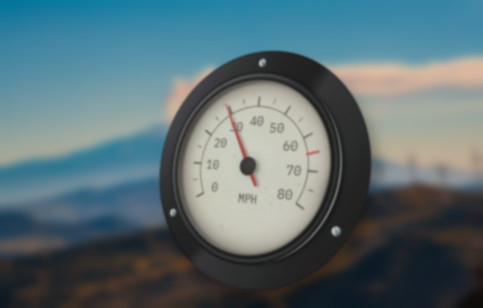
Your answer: 30 (mph)
